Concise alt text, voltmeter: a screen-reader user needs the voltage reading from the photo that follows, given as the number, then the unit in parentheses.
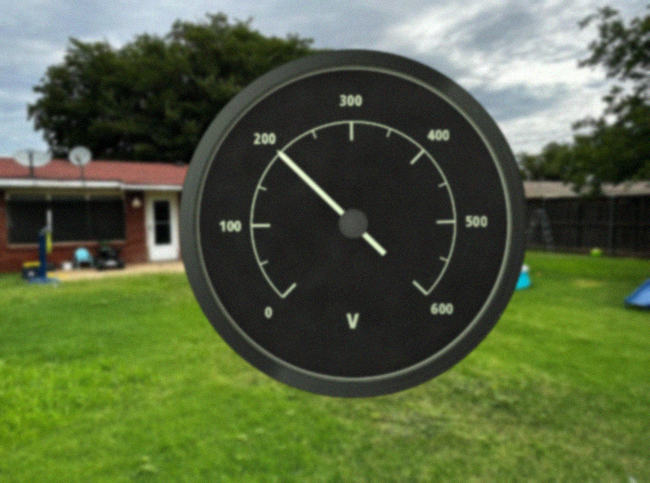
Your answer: 200 (V)
